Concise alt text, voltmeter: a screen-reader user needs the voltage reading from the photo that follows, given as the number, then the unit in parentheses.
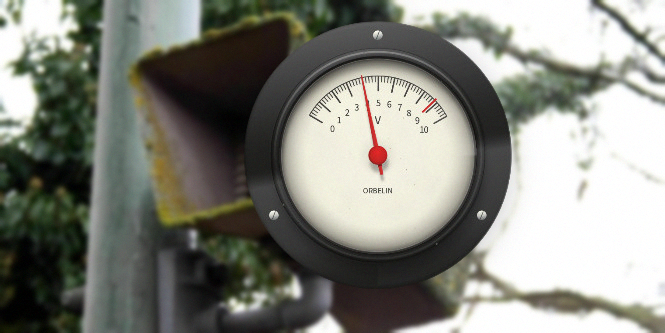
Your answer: 4 (V)
